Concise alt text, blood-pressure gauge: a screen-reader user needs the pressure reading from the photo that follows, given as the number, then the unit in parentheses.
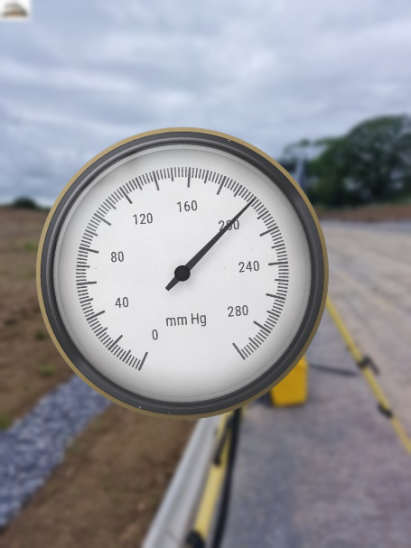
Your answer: 200 (mmHg)
